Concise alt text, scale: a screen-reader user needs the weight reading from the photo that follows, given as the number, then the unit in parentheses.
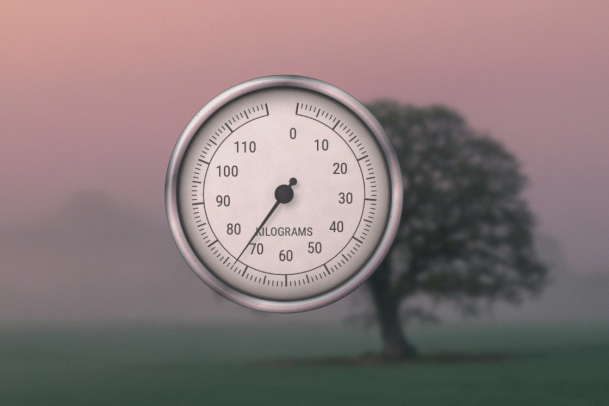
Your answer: 73 (kg)
